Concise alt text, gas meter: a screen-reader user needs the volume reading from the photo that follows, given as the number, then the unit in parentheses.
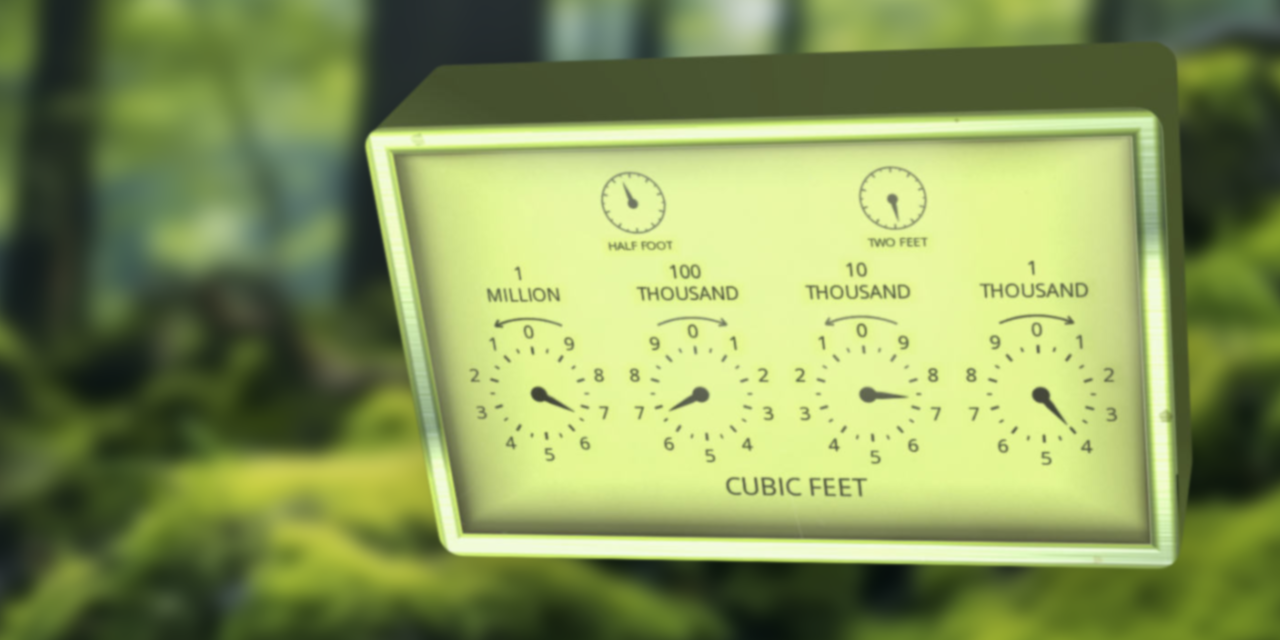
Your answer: 667400 (ft³)
